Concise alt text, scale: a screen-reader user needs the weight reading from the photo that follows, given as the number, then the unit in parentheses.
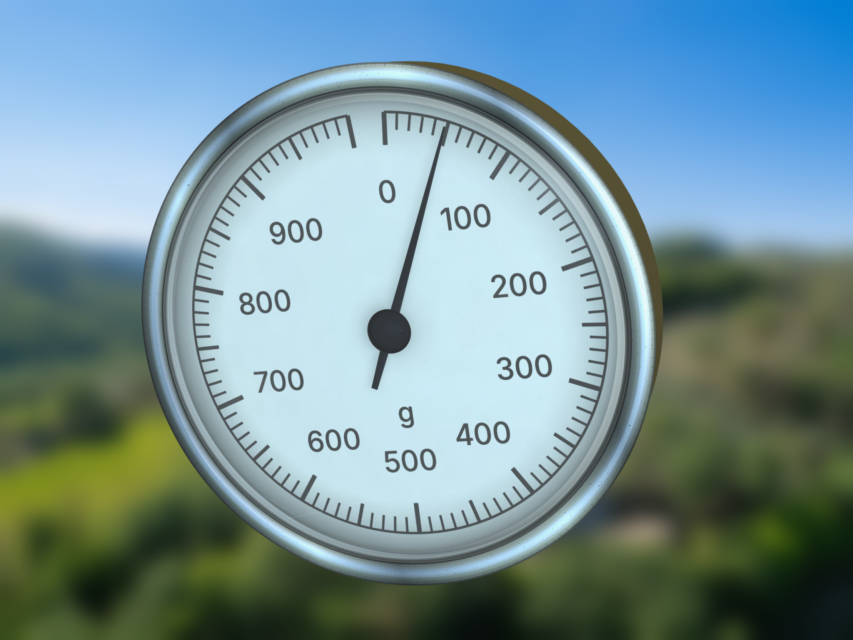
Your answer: 50 (g)
